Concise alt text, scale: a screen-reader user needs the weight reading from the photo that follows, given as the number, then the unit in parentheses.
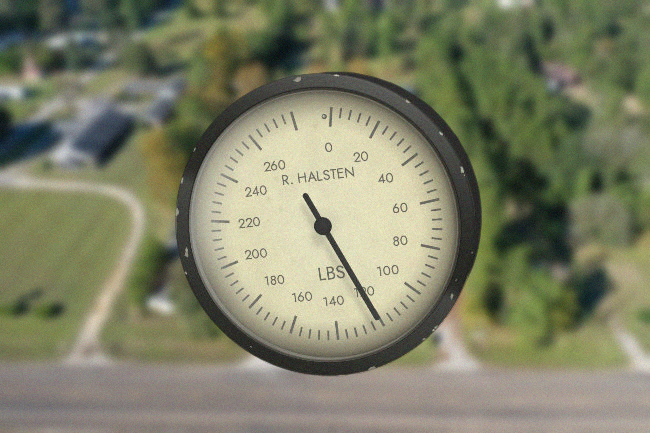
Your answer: 120 (lb)
